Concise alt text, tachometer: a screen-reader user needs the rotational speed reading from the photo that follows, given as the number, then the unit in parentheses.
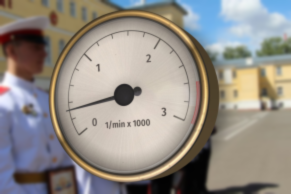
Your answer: 300 (rpm)
